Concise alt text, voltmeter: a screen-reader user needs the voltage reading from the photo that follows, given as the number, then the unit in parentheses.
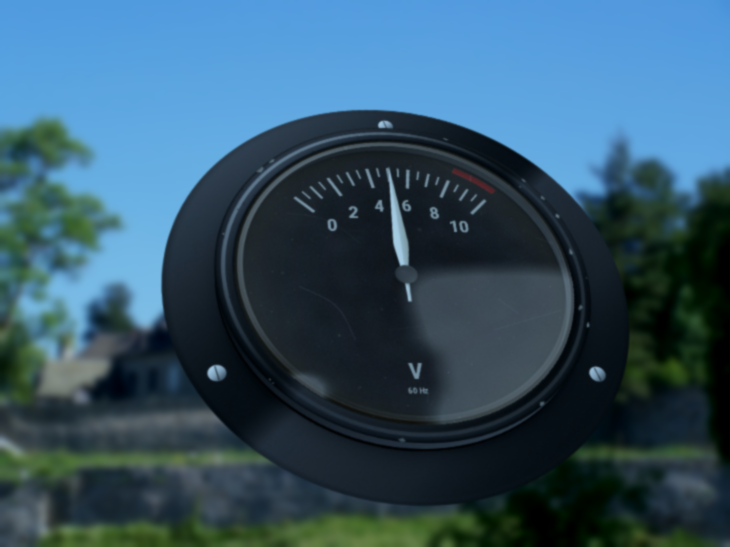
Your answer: 5 (V)
